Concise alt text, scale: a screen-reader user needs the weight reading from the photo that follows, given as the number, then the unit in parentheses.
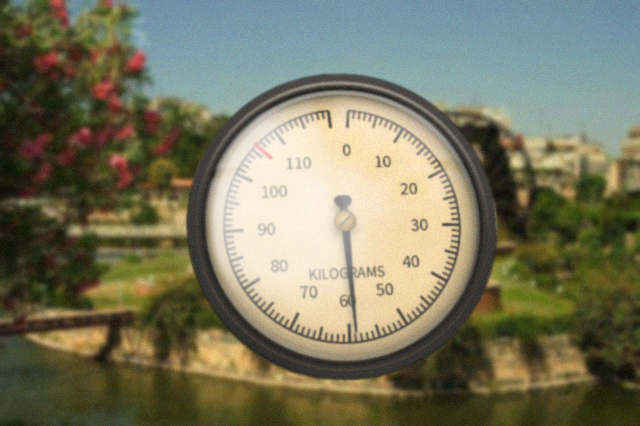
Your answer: 59 (kg)
